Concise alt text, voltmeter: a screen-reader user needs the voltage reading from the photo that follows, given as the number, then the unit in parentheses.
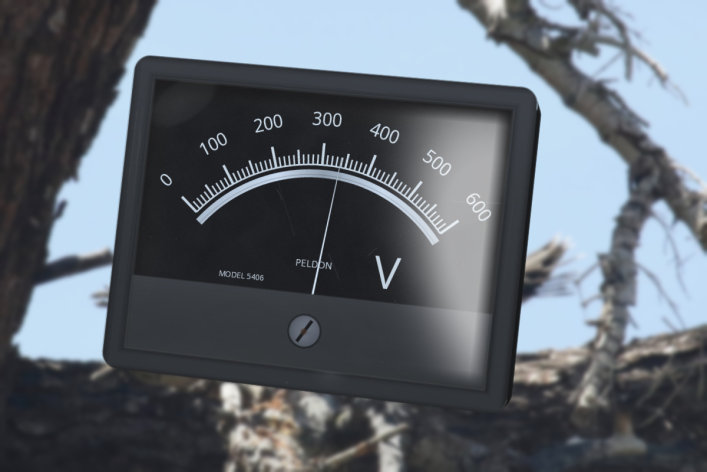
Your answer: 340 (V)
